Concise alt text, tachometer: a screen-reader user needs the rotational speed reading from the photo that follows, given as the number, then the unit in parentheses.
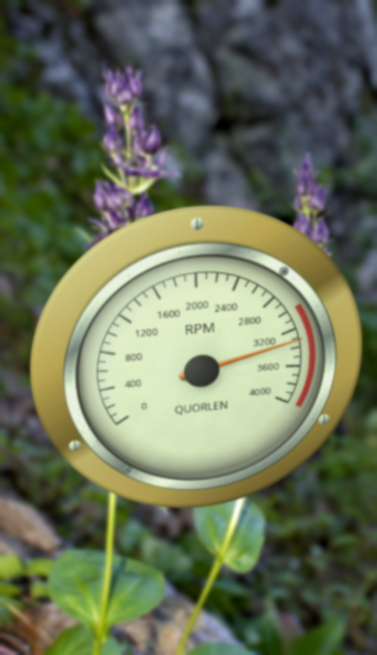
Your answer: 3300 (rpm)
